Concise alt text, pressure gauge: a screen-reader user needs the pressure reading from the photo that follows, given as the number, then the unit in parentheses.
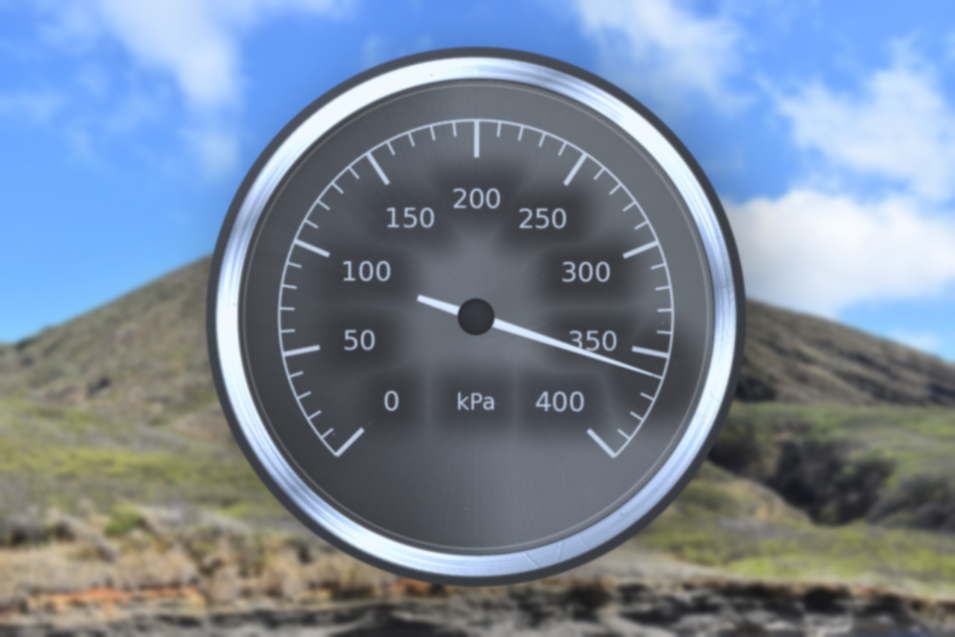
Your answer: 360 (kPa)
